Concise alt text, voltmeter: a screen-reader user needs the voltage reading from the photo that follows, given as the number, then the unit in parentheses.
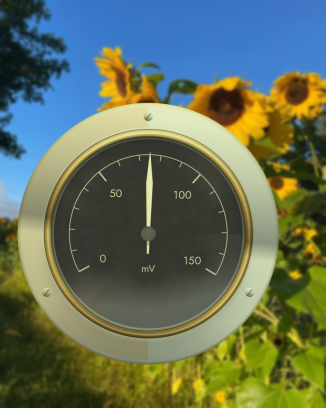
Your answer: 75 (mV)
